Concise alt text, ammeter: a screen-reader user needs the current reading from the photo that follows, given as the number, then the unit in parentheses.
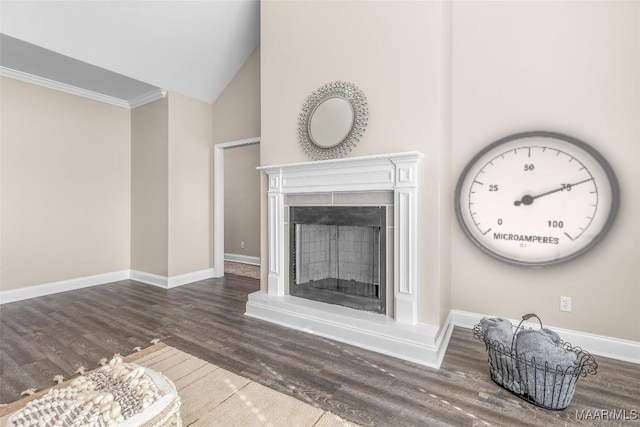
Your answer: 75 (µA)
